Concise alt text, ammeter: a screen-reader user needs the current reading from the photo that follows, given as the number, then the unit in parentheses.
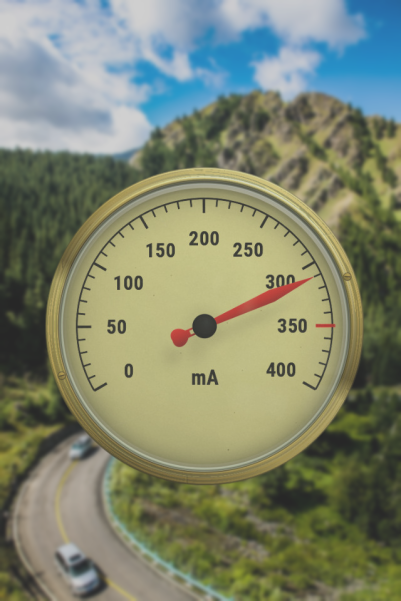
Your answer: 310 (mA)
